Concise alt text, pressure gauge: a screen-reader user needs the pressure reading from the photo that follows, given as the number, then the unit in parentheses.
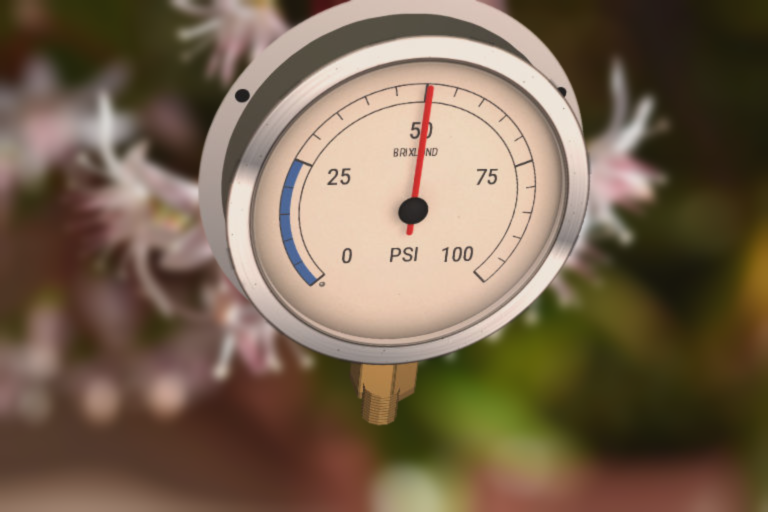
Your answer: 50 (psi)
